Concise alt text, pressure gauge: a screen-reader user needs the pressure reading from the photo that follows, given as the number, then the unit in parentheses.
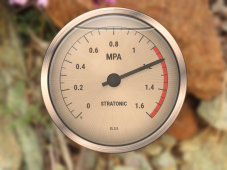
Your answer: 1.2 (MPa)
